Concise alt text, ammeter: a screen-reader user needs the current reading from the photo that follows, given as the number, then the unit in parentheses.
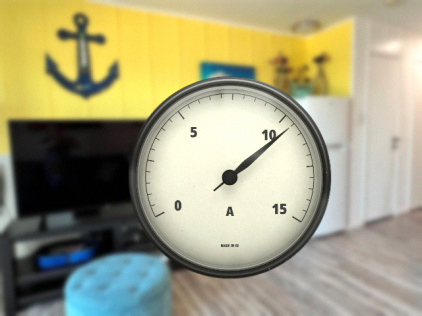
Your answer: 10.5 (A)
